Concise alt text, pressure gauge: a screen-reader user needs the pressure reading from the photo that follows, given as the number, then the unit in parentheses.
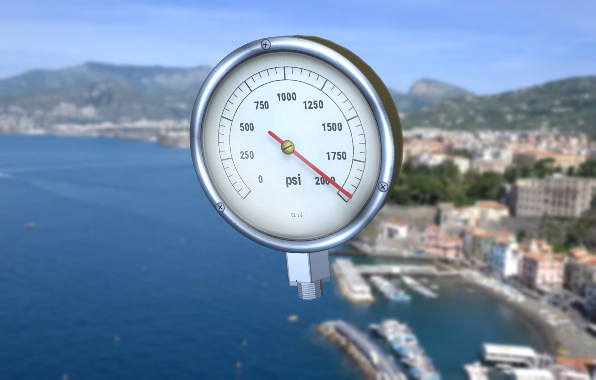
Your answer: 1950 (psi)
